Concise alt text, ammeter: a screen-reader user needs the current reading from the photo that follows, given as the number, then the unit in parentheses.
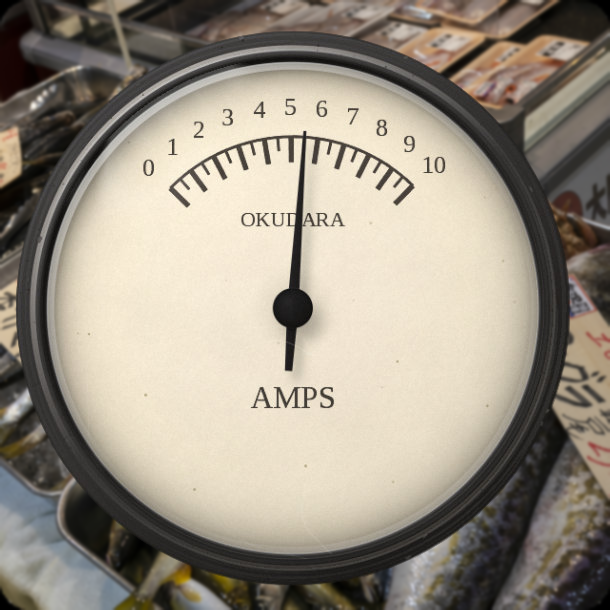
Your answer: 5.5 (A)
